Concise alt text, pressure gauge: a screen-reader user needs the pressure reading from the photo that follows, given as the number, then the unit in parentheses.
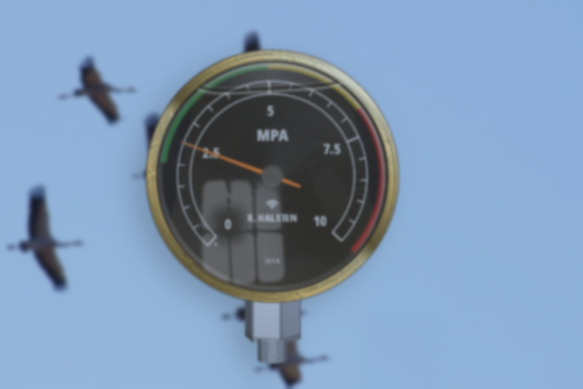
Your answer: 2.5 (MPa)
